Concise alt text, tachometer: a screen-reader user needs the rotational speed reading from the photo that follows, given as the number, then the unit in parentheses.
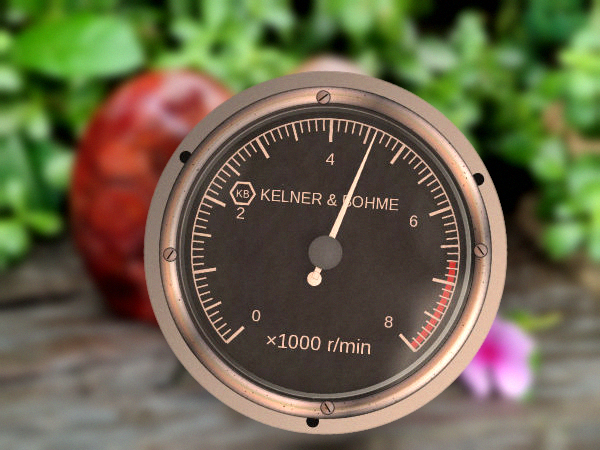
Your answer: 4600 (rpm)
